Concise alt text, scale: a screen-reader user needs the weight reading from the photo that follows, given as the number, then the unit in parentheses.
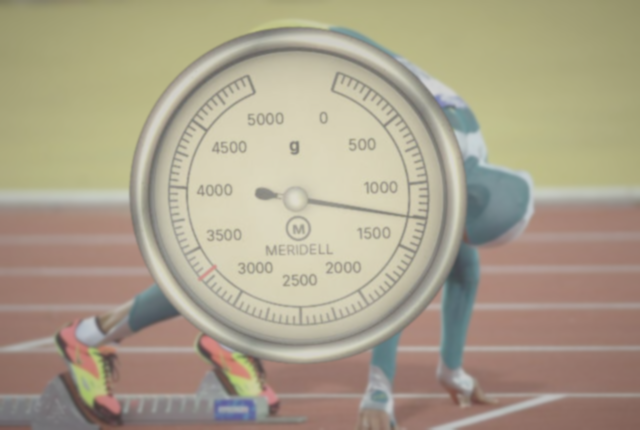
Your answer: 1250 (g)
